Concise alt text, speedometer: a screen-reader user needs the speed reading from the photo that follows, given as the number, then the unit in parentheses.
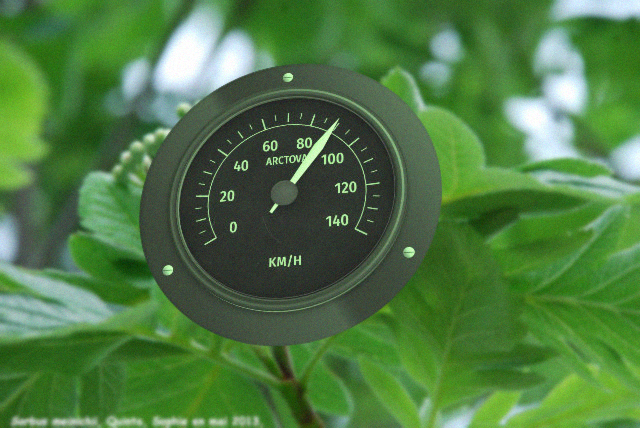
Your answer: 90 (km/h)
